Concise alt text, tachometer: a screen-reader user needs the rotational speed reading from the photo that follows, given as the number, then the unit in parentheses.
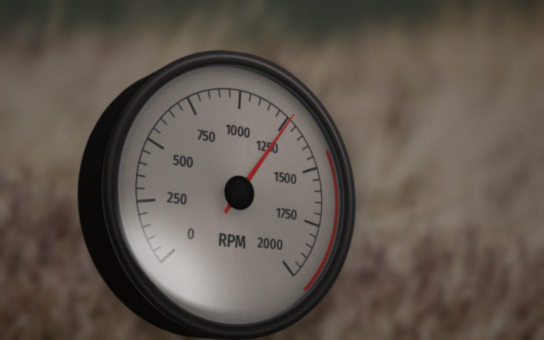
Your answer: 1250 (rpm)
